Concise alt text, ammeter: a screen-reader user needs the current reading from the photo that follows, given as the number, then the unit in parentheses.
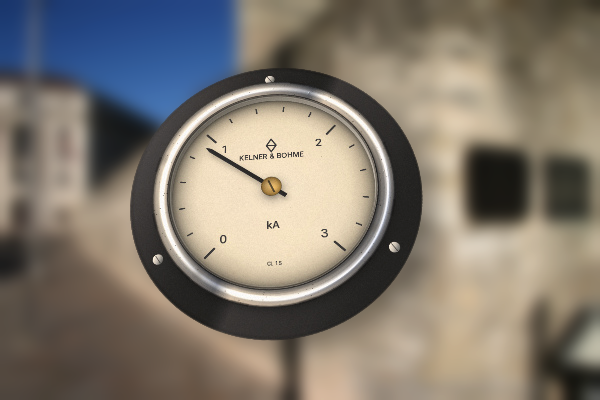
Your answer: 0.9 (kA)
